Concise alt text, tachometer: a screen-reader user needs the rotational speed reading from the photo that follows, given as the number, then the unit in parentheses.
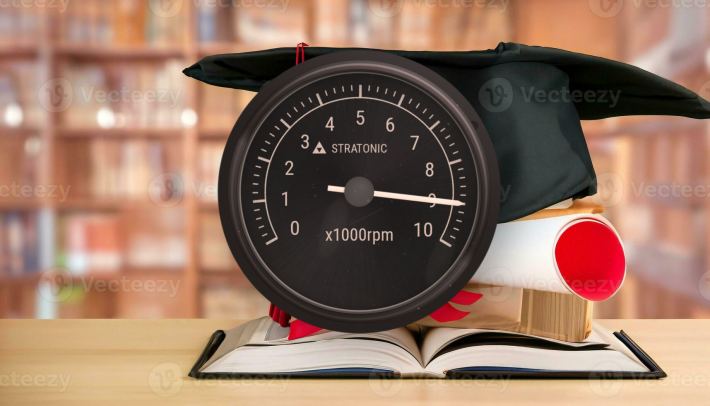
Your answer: 9000 (rpm)
